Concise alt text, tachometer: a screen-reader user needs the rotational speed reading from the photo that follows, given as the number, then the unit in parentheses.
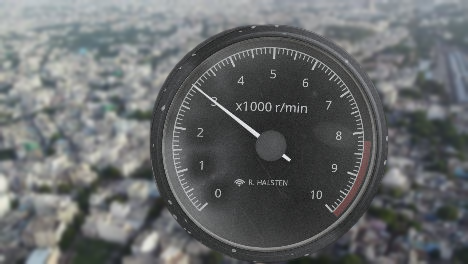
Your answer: 3000 (rpm)
